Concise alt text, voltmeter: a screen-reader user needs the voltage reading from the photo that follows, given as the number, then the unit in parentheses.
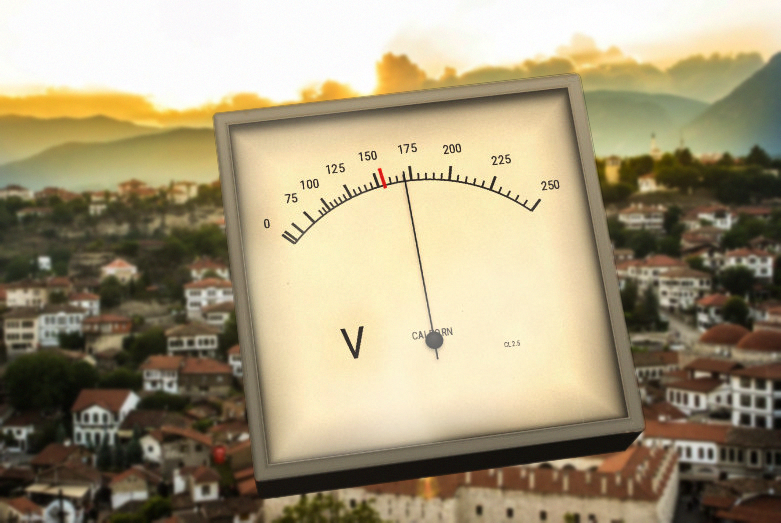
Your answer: 170 (V)
